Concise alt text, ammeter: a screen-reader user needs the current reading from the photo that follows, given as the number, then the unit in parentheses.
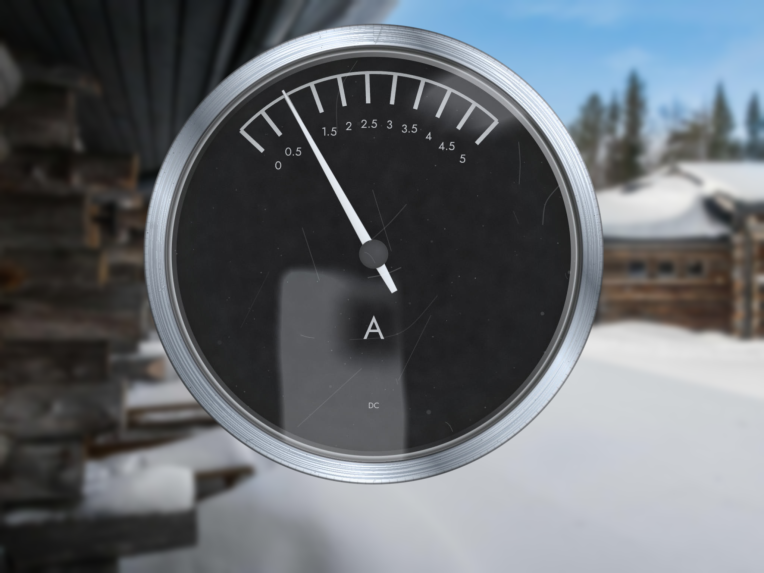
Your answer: 1 (A)
